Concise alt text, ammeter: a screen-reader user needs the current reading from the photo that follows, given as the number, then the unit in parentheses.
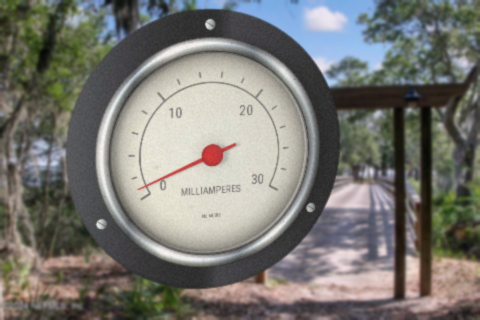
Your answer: 1 (mA)
